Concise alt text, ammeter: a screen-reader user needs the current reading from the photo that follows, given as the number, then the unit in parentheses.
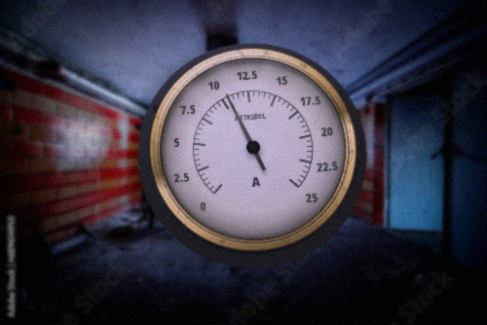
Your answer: 10.5 (A)
